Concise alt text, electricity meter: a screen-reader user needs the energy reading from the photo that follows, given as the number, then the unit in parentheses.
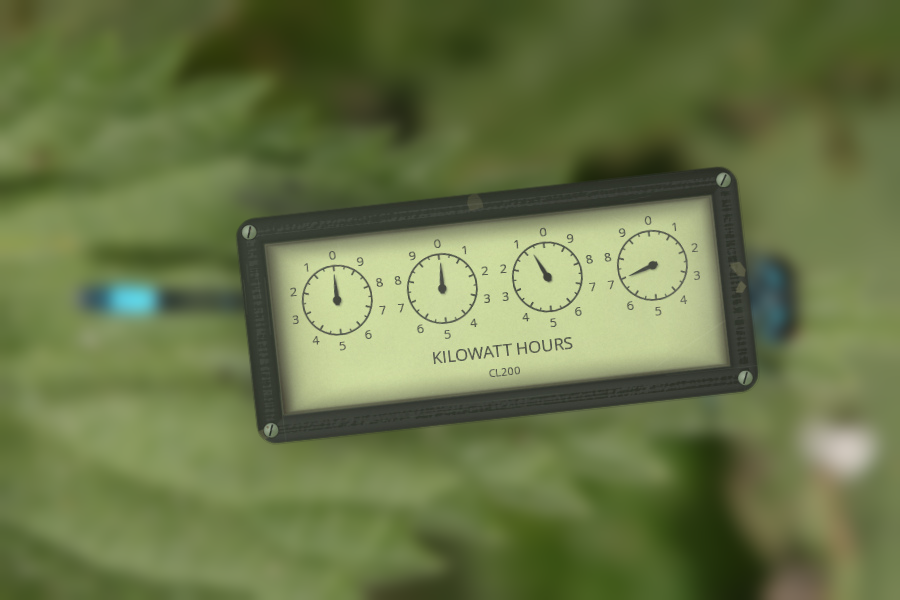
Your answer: 7 (kWh)
